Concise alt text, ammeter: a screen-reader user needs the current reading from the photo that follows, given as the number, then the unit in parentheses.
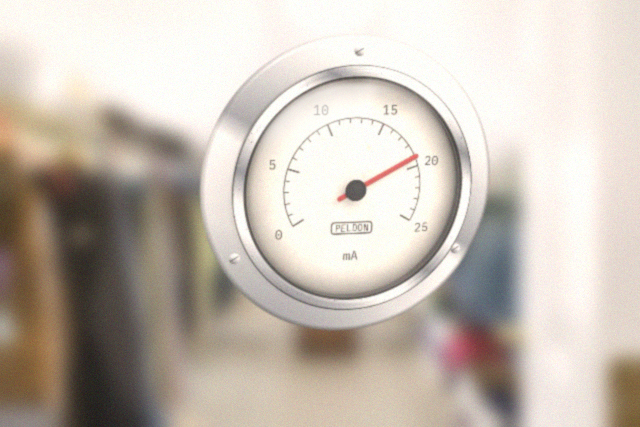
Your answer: 19 (mA)
